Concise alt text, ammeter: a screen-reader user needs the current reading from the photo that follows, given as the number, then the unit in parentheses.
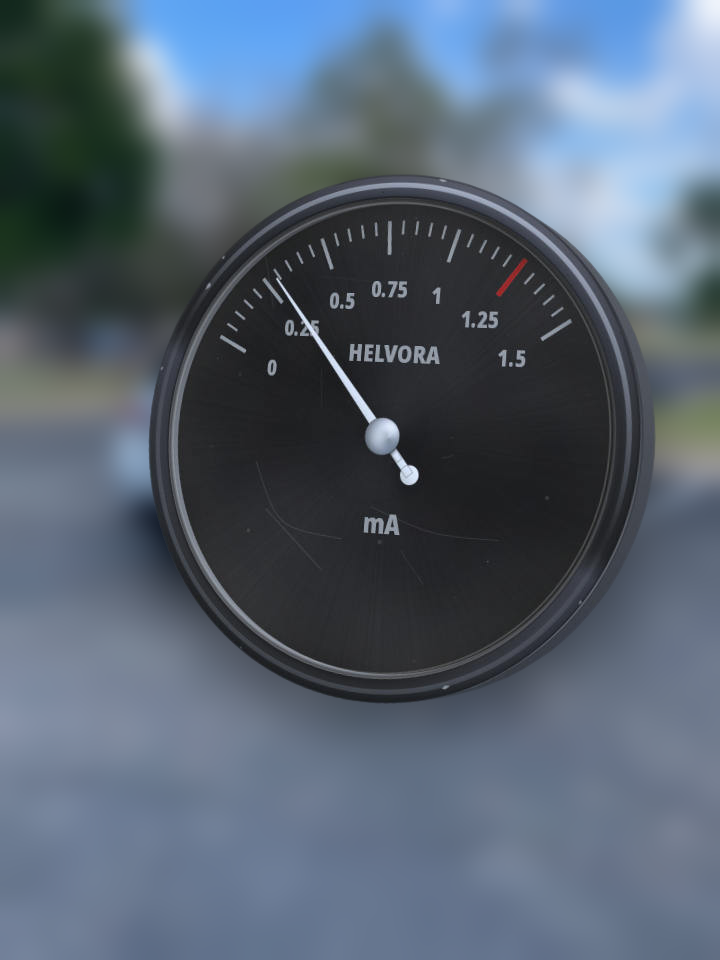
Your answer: 0.3 (mA)
